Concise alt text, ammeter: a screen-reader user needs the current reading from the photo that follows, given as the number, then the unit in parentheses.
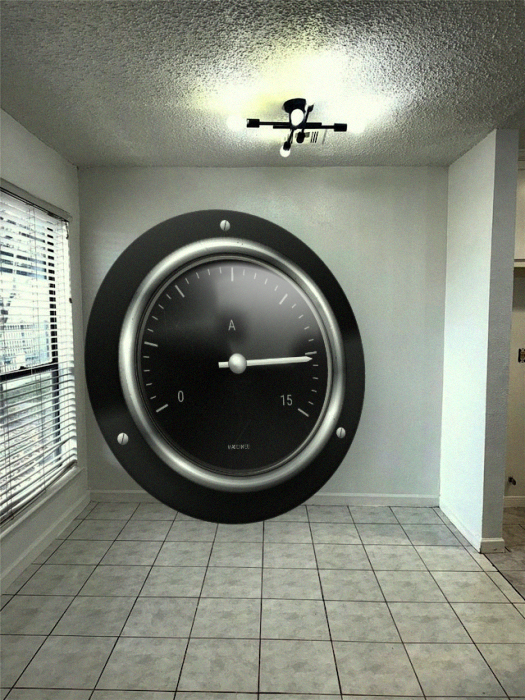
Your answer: 12.75 (A)
